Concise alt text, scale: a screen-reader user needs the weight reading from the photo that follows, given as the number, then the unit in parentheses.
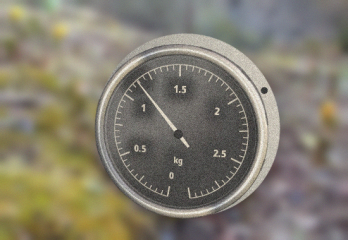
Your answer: 1.15 (kg)
